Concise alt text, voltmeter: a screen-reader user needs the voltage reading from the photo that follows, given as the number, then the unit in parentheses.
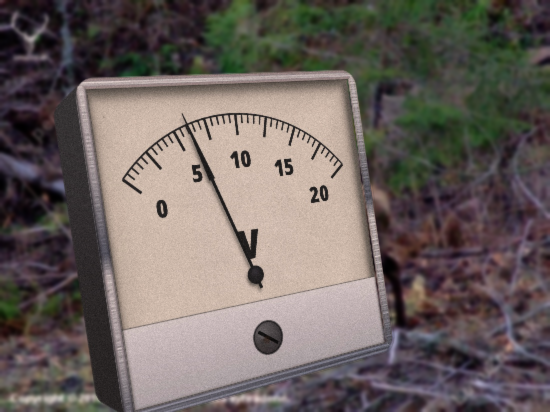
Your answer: 6 (V)
